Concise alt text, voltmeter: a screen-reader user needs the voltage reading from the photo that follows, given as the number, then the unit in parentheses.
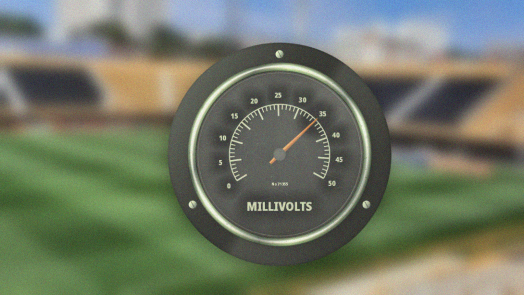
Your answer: 35 (mV)
